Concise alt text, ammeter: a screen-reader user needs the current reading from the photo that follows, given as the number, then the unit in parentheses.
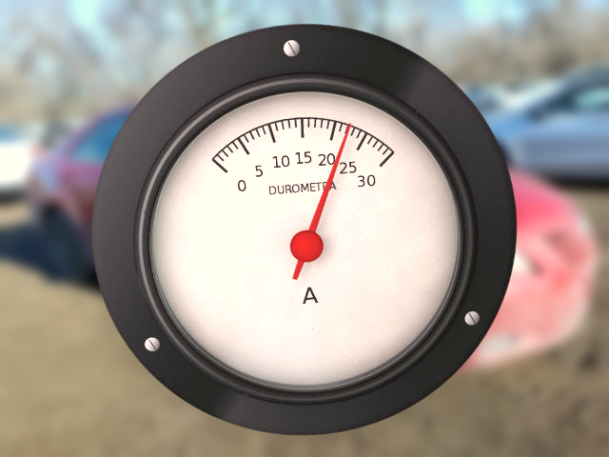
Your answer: 22 (A)
